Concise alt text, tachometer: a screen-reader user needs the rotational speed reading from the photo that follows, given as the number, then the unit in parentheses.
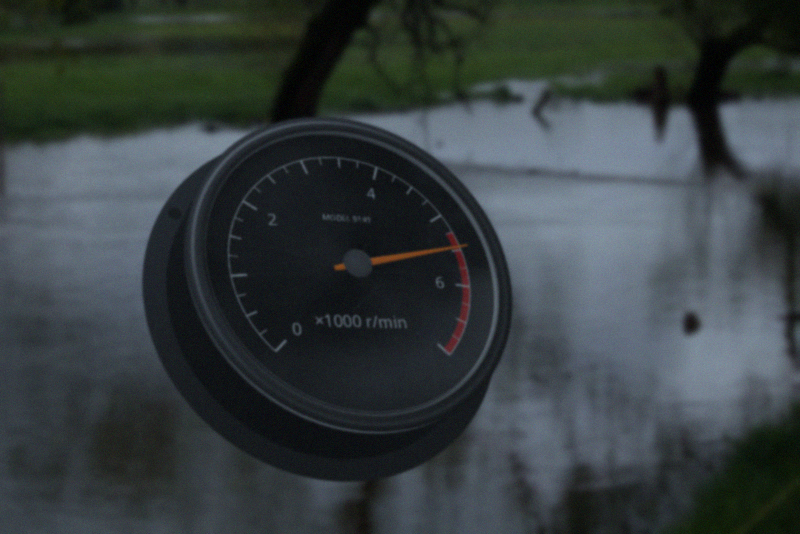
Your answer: 5500 (rpm)
